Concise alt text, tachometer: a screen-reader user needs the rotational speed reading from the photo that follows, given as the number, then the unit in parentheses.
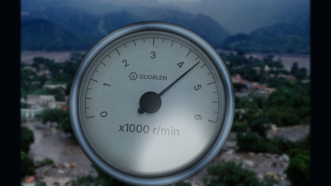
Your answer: 4375 (rpm)
